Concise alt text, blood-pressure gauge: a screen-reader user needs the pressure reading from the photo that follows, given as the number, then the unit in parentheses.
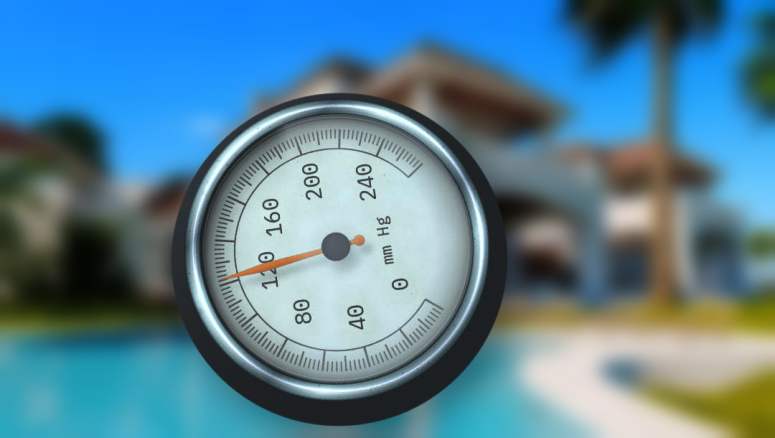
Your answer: 122 (mmHg)
